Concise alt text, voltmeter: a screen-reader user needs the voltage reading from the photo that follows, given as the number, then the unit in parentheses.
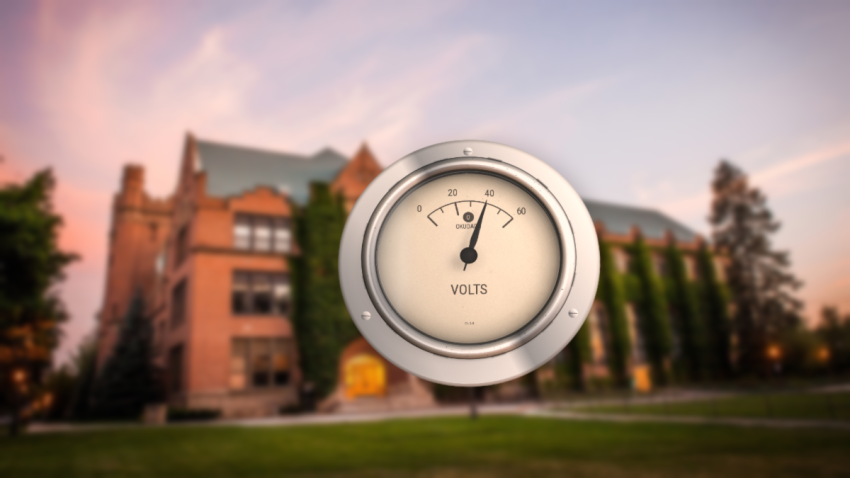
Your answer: 40 (V)
